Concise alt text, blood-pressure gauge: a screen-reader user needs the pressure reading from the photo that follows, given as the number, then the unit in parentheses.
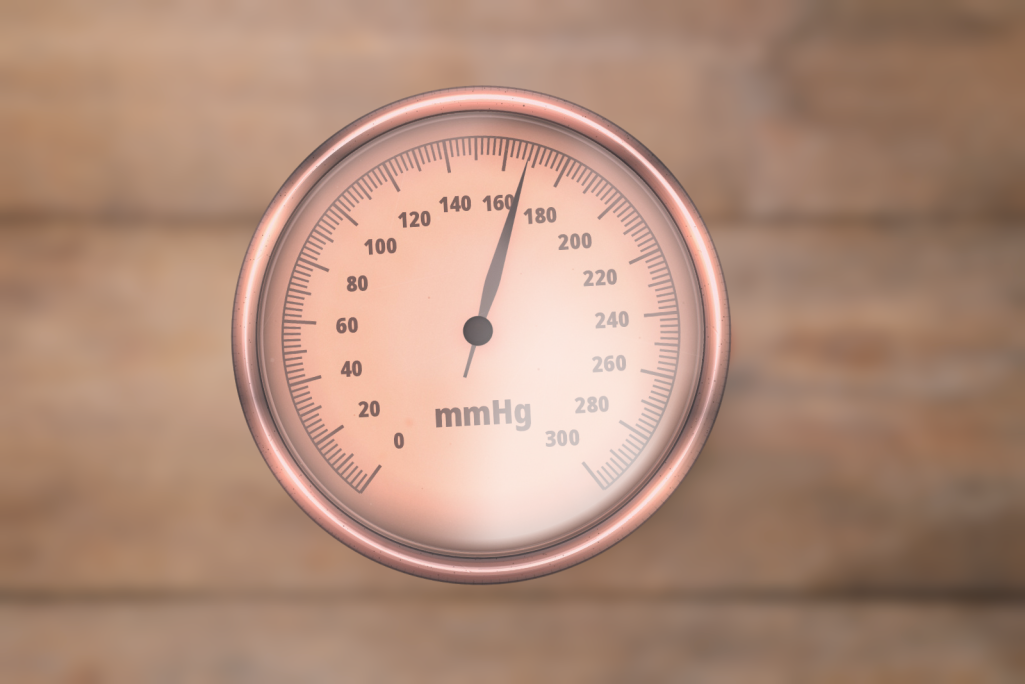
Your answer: 168 (mmHg)
